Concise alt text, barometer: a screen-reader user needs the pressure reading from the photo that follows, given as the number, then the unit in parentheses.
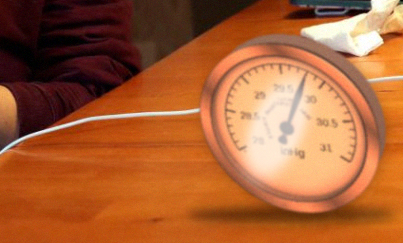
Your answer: 29.8 (inHg)
